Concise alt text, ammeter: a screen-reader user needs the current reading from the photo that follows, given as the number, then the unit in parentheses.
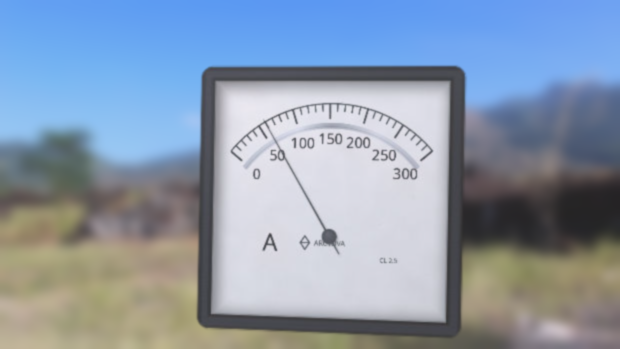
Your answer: 60 (A)
